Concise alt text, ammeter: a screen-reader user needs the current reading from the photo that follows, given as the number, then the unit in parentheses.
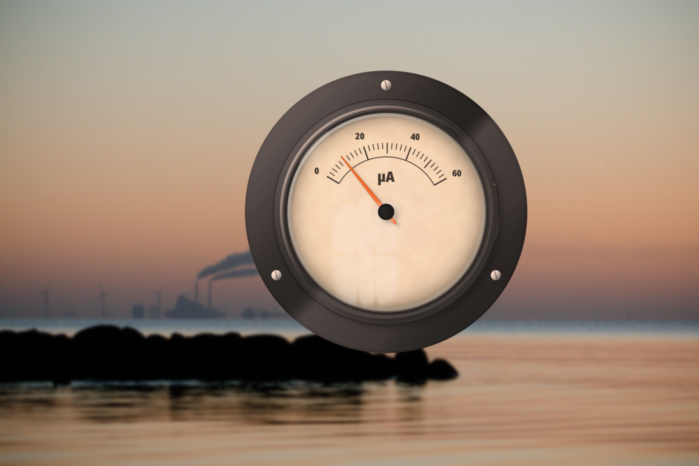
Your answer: 10 (µA)
